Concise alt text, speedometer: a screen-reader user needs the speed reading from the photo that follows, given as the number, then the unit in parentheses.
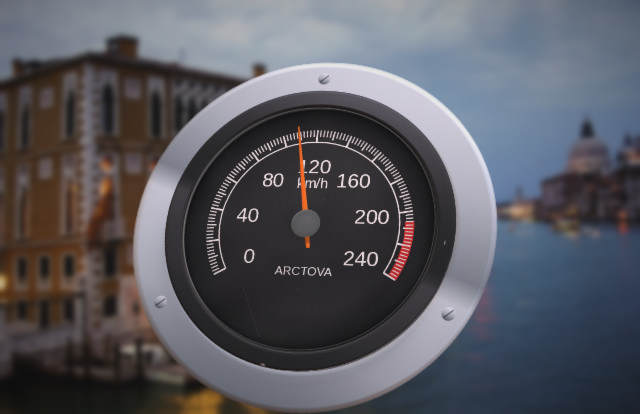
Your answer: 110 (km/h)
